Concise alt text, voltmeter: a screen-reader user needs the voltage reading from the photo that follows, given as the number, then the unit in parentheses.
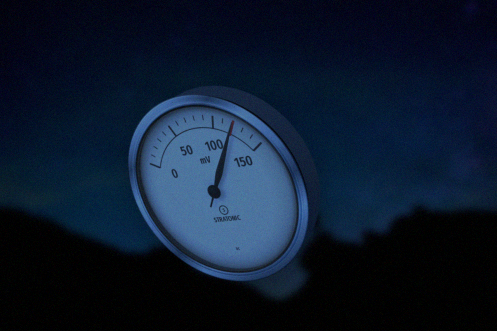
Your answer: 120 (mV)
